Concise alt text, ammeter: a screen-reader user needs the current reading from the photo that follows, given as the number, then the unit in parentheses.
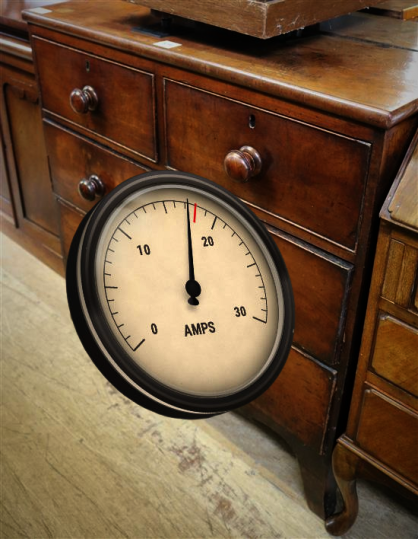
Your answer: 17 (A)
